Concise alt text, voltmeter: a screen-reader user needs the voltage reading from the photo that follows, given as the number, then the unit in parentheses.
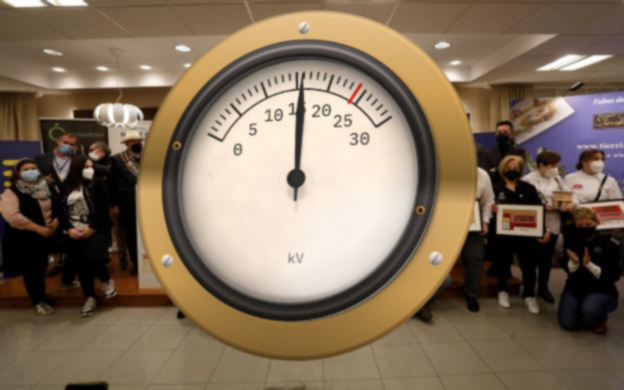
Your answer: 16 (kV)
